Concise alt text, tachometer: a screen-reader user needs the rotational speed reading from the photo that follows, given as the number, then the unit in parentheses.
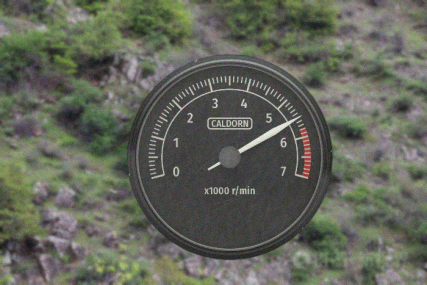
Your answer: 5500 (rpm)
